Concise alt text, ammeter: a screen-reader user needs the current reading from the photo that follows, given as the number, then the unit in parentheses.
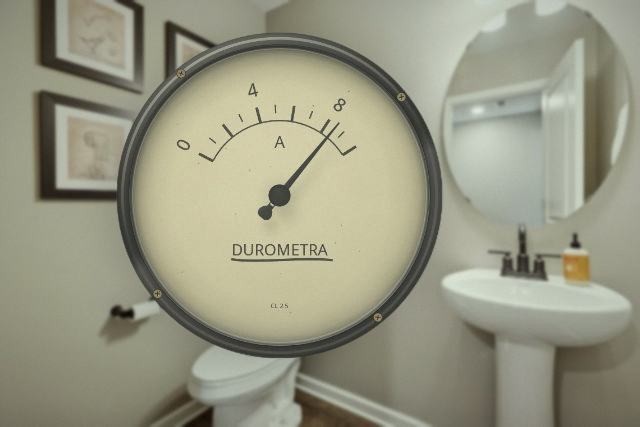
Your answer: 8.5 (A)
